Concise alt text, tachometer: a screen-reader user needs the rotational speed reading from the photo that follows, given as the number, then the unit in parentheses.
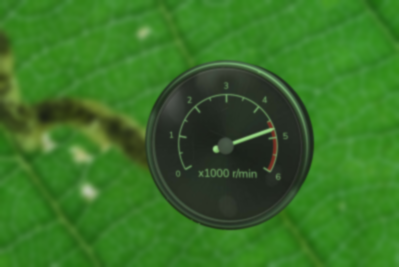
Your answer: 4750 (rpm)
